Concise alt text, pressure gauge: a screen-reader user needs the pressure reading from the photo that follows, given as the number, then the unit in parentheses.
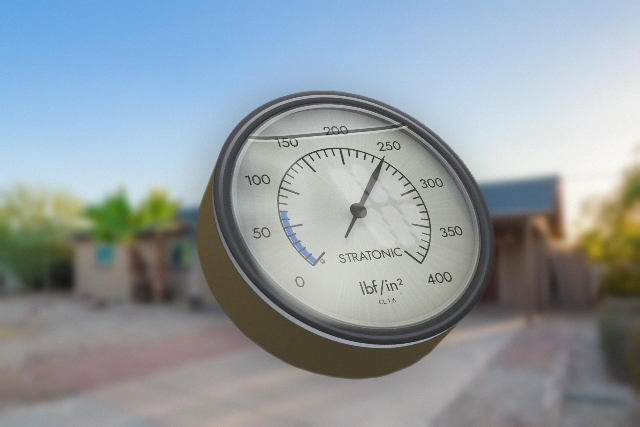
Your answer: 250 (psi)
